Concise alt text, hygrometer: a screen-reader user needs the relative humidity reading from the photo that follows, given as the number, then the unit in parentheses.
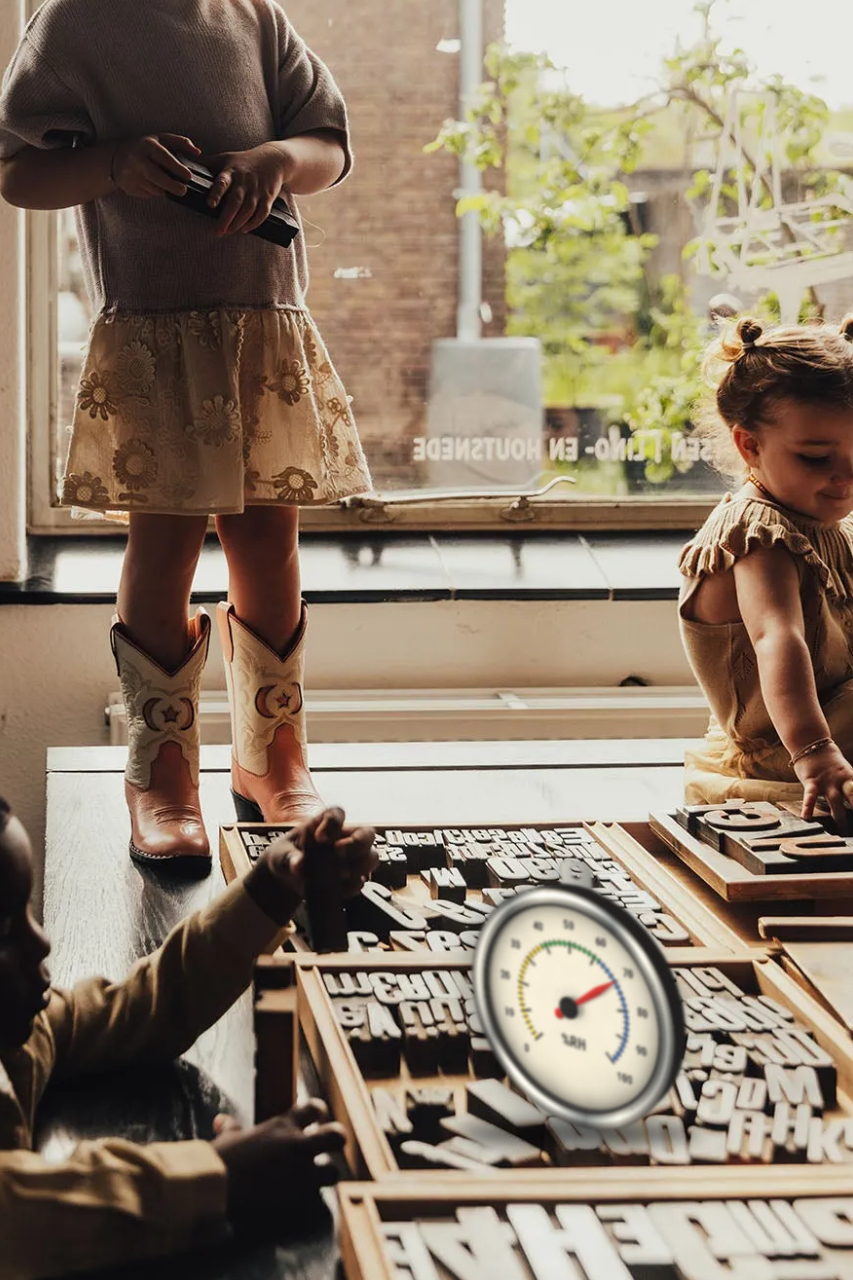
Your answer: 70 (%)
